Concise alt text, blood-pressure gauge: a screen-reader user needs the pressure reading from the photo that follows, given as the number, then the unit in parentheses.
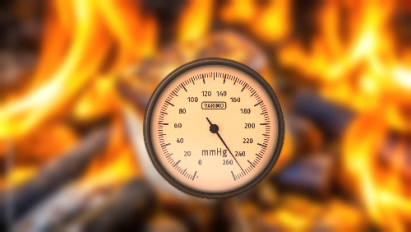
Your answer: 250 (mmHg)
